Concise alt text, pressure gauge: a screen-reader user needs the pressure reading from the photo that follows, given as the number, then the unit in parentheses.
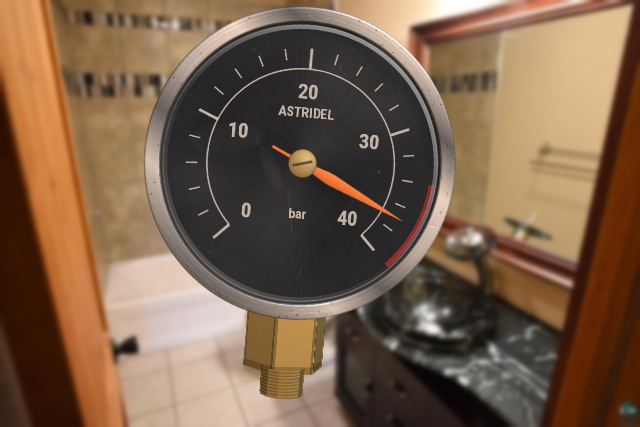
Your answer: 37 (bar)
